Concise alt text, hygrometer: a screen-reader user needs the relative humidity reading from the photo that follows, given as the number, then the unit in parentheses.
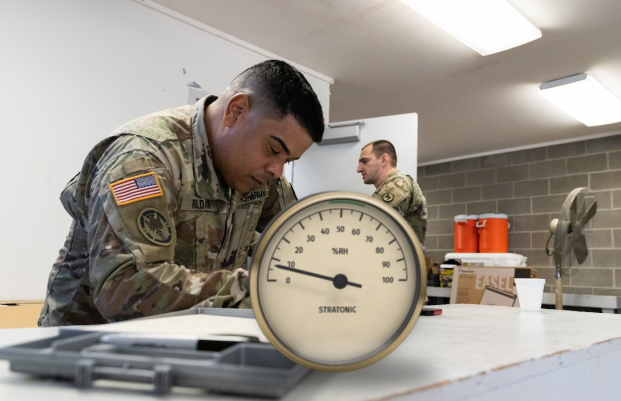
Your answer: 7.5 (%)
